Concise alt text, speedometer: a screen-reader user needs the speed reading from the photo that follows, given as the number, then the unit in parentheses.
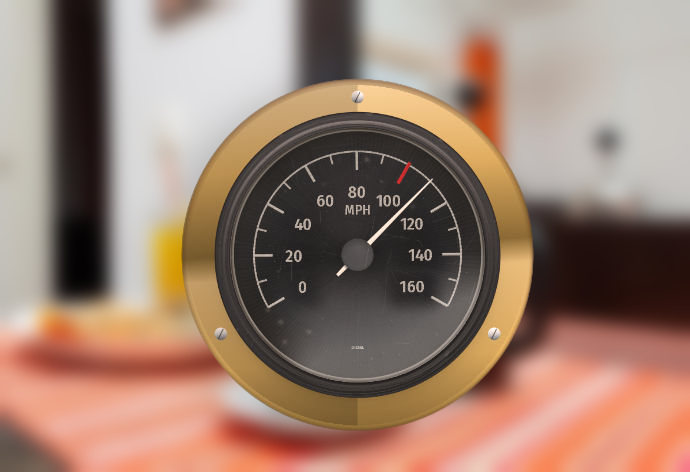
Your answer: 110 (mph)
